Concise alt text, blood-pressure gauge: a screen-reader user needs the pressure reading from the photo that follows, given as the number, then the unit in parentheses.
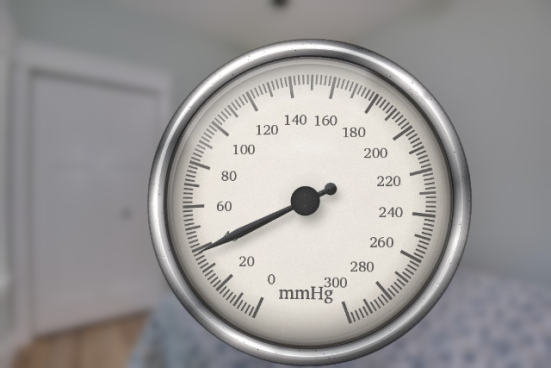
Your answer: 38 (mmHg)
